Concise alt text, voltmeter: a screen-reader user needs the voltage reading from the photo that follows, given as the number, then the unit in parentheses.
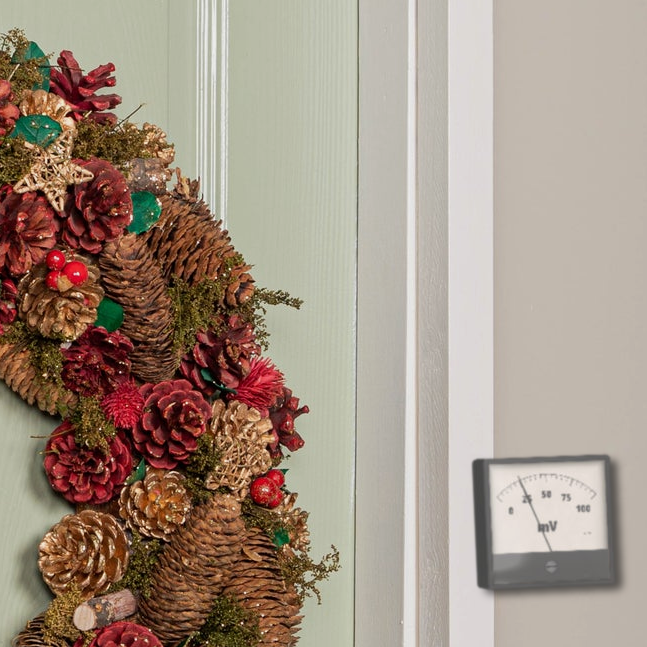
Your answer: 25 (mV)
